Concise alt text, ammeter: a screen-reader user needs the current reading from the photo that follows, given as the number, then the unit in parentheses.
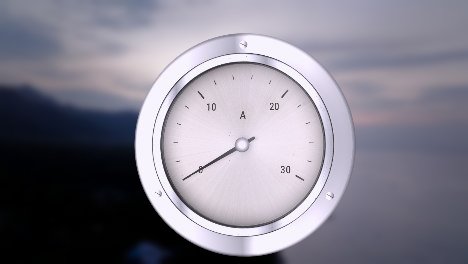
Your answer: 0 (A)
